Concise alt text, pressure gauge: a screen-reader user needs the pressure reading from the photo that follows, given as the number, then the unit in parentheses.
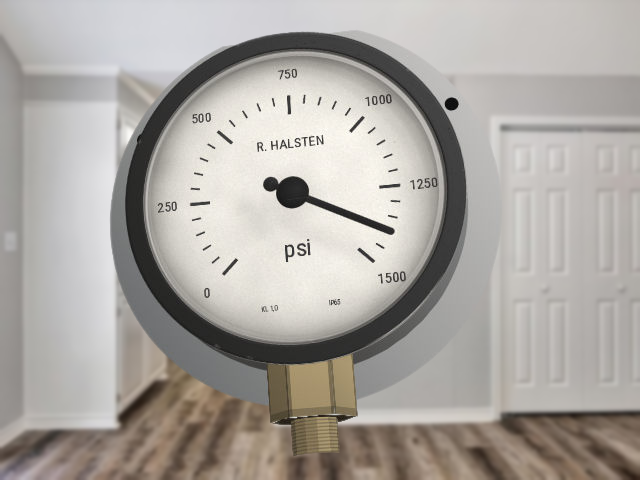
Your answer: 1400 (psi)
